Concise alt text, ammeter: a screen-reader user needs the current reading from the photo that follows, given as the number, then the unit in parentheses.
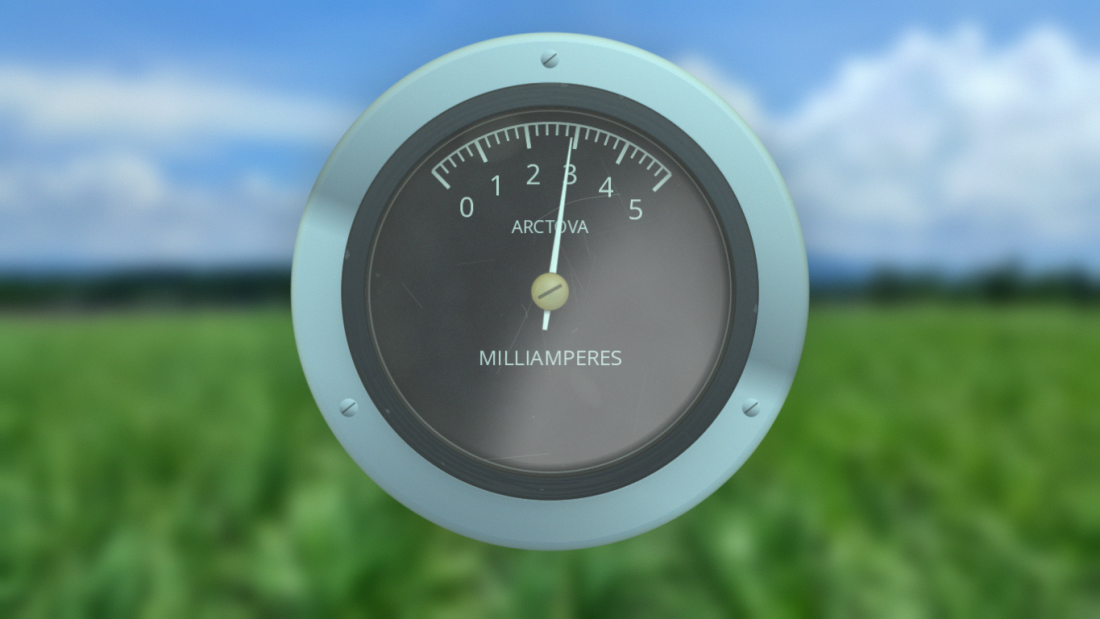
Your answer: 2.9 (mA)
